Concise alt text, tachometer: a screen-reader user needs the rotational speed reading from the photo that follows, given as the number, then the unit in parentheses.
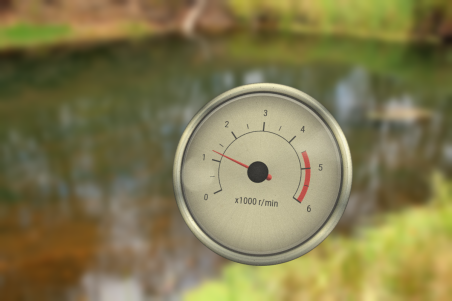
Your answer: 1250 (rpm)
